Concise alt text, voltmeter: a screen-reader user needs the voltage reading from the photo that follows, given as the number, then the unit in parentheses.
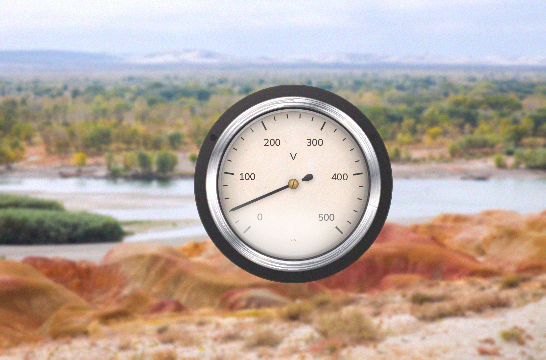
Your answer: 40 (V)
